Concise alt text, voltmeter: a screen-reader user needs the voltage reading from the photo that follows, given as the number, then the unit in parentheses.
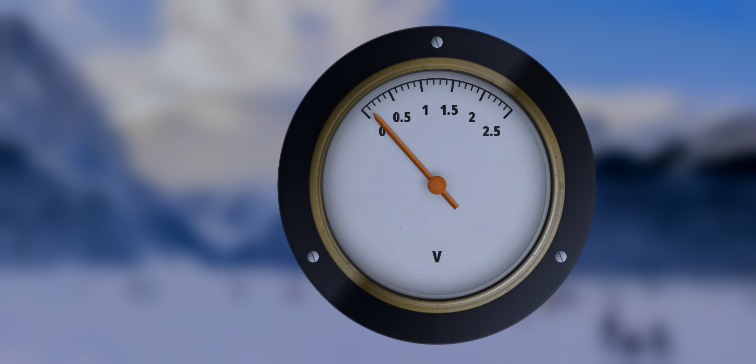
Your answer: 0.1 (V)
